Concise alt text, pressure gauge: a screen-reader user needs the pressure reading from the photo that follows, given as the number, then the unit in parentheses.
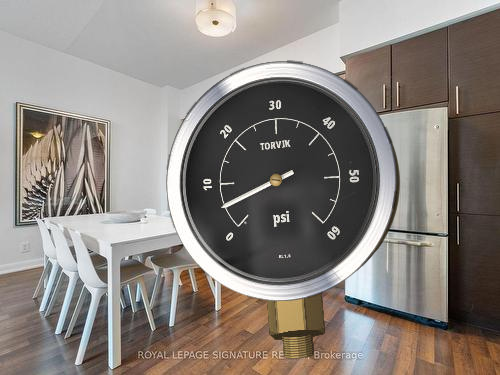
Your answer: 5 (psi)
